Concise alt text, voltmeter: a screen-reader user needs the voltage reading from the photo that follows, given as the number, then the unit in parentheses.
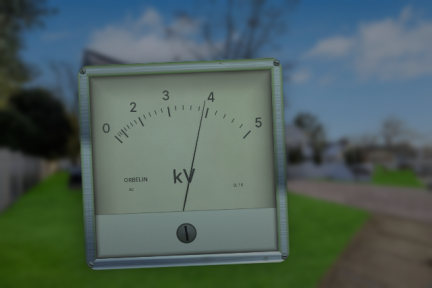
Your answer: 3.9 (kV)
